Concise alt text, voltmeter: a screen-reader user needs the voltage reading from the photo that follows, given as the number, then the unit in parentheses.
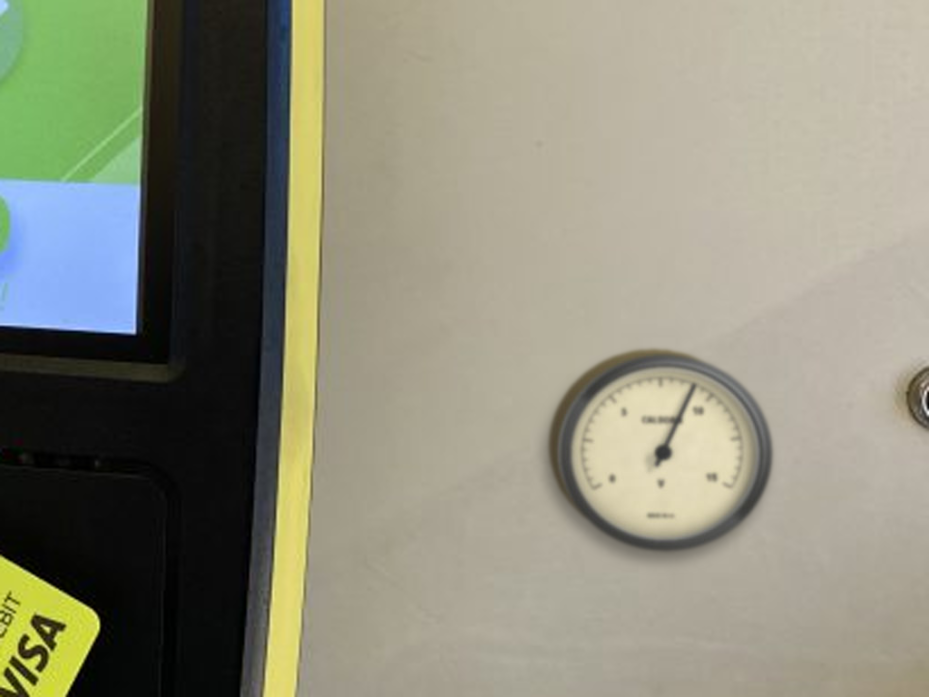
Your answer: 9 (V)
